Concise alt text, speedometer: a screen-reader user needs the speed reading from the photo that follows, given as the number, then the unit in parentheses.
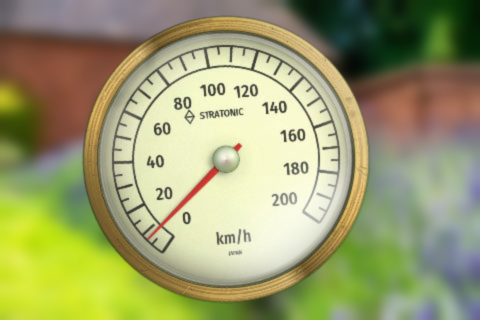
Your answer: 7.5 (km/h)
